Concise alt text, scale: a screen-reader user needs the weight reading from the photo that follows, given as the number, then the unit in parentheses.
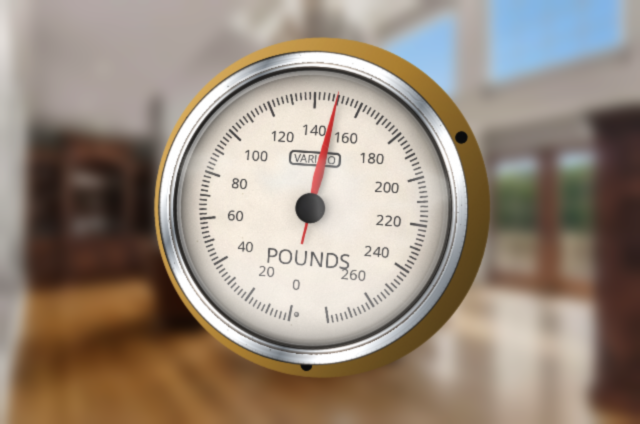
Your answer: 150 (lb)
